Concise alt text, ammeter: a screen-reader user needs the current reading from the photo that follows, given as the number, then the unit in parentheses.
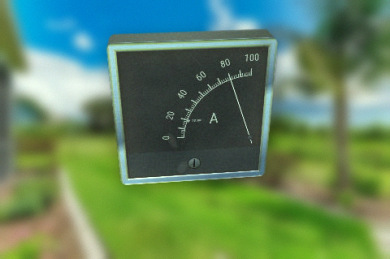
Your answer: 80 (A)
